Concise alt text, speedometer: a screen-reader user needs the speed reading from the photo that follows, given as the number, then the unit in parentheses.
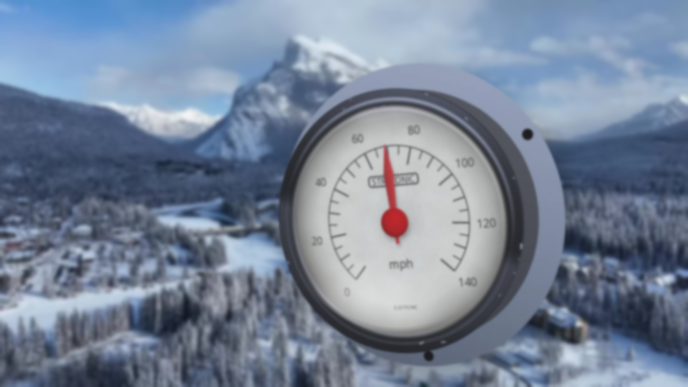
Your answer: 70 (mph)
